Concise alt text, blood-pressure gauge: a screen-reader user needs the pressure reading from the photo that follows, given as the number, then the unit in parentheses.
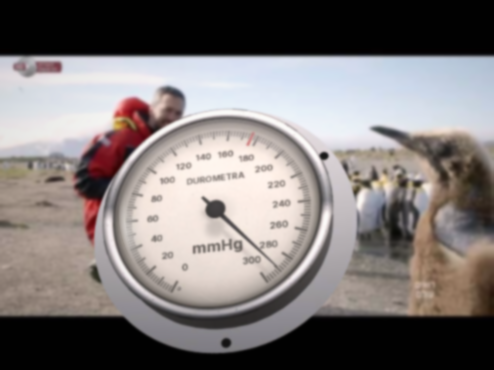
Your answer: 290 (mmHg)
